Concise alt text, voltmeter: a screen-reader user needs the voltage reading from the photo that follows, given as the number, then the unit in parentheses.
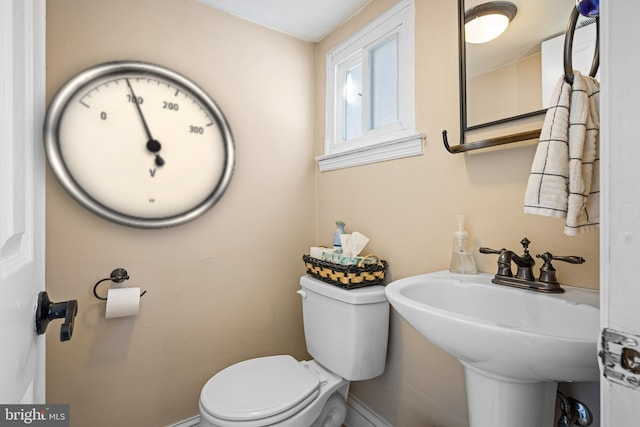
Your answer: 100 (V)
